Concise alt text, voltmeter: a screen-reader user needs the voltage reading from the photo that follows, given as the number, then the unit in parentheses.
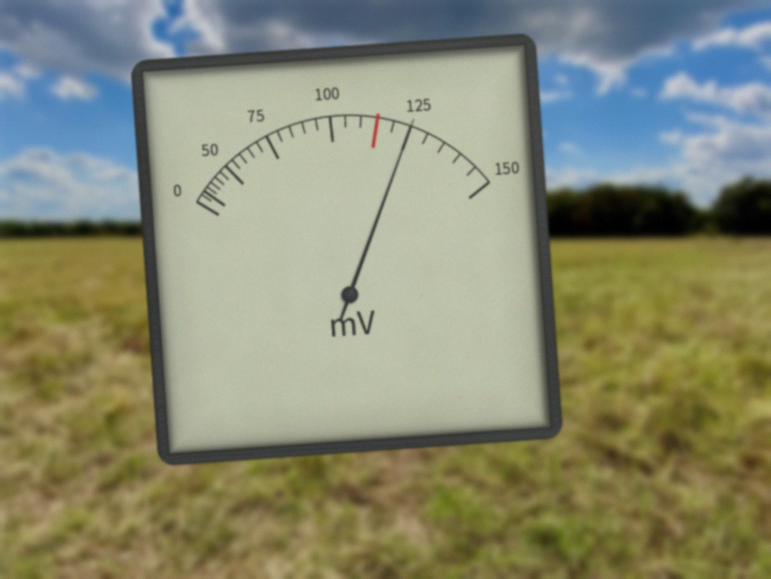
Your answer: 125 (mV)
